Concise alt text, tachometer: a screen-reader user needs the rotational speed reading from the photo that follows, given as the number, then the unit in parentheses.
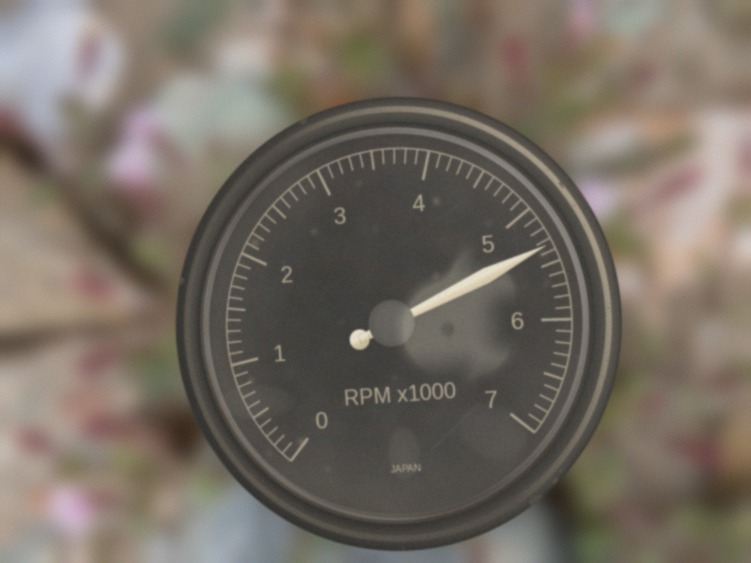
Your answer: 5350 (rpm)
